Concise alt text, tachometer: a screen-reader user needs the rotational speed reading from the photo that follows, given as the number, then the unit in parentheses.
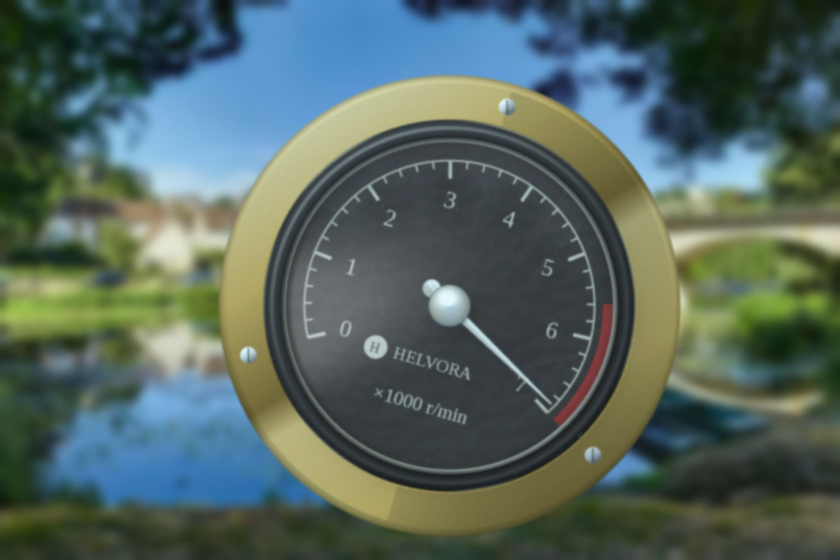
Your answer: 6900 (rpm)
